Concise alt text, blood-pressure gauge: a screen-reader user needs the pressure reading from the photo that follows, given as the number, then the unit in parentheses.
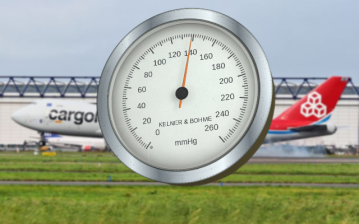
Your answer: 140 (mmHg)
